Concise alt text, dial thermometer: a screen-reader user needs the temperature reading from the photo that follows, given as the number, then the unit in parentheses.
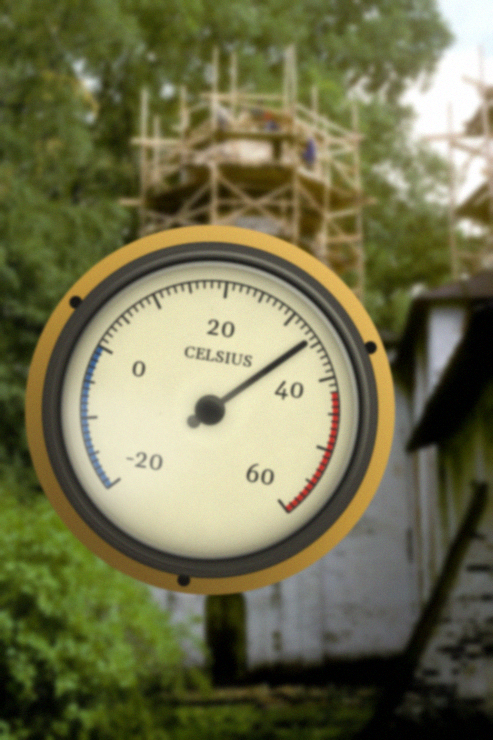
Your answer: 34 (°C)
